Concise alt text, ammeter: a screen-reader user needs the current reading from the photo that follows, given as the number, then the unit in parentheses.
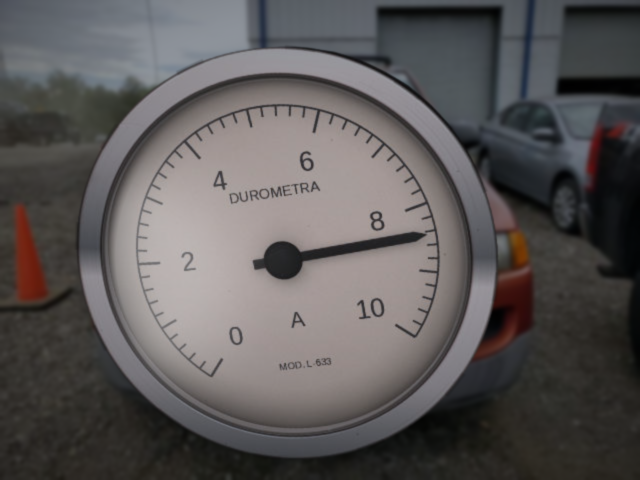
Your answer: 8.4 (A)
